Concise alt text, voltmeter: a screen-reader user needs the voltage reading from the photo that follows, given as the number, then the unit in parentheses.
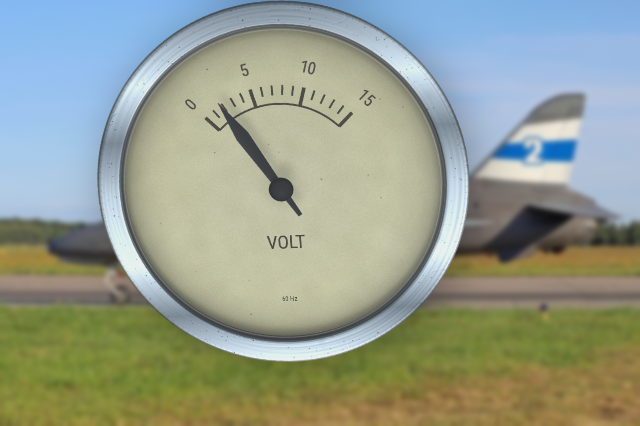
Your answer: 2 (V)
